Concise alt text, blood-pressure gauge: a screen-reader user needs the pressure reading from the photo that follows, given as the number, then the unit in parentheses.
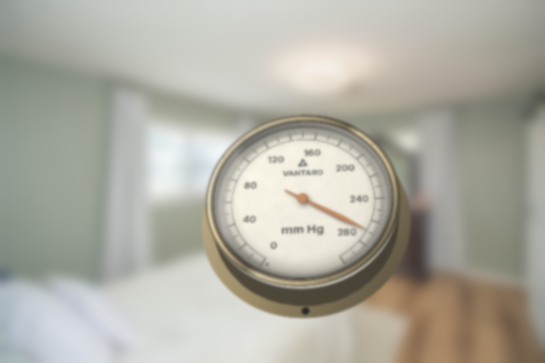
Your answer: 270 (mmHg)
